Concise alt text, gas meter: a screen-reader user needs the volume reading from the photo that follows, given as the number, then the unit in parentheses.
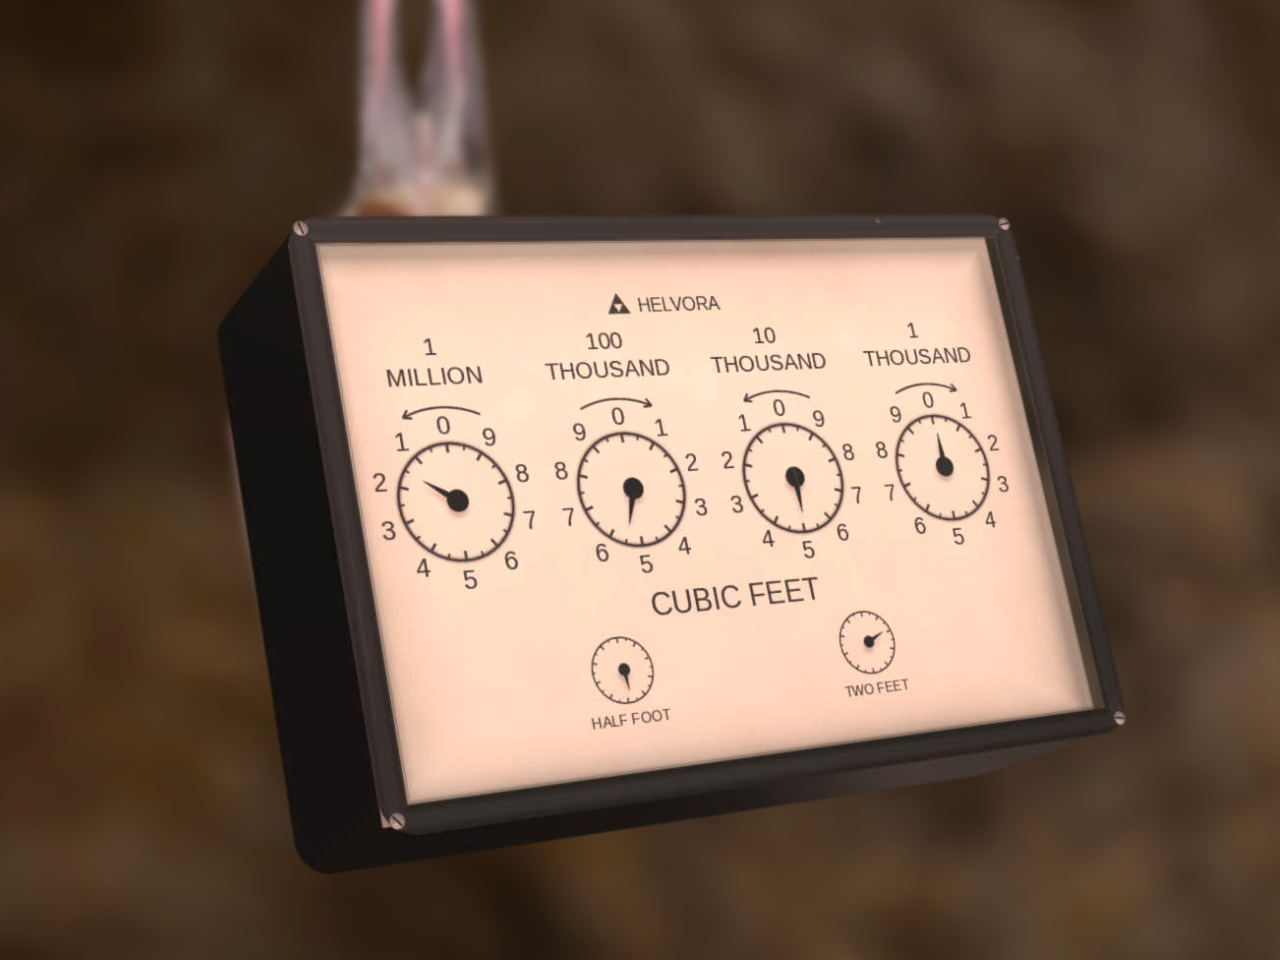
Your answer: 155000 (ft³)
